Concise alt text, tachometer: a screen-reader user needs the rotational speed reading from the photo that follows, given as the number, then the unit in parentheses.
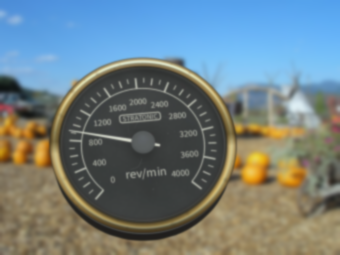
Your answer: 900 (rpm)
